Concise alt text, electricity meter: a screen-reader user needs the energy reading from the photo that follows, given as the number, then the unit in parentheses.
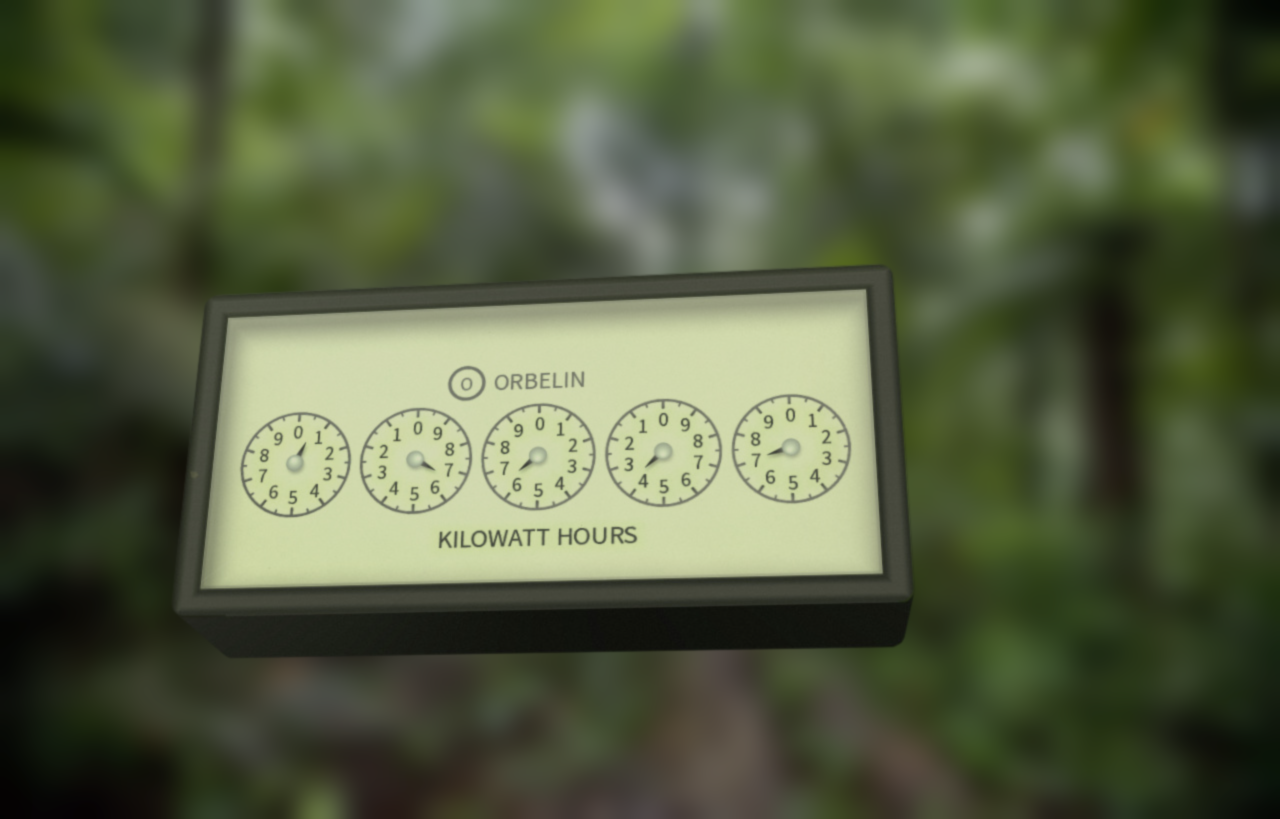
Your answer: 6637 (kWh)
